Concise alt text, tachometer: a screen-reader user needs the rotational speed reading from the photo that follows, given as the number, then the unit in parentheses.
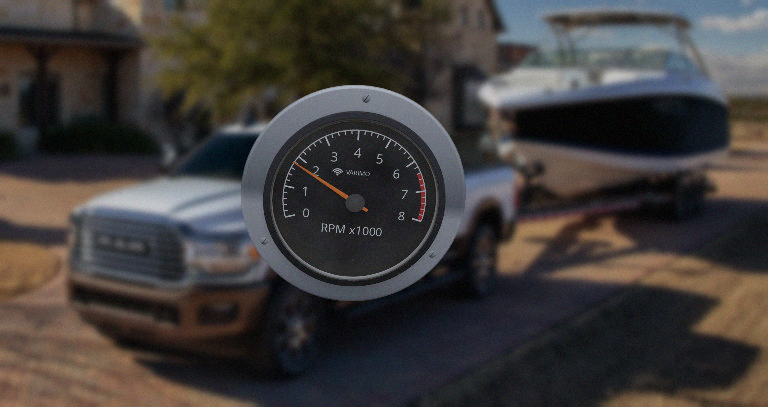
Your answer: 1800 (rpm)
